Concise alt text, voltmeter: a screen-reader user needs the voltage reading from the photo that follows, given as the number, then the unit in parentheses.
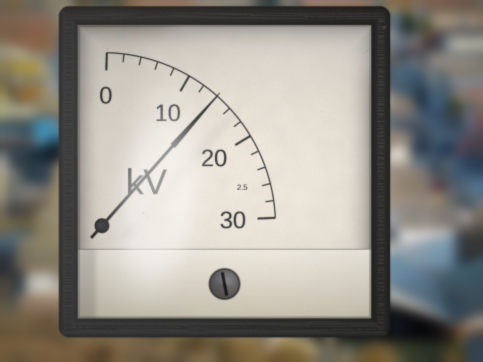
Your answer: 14 (kV)
